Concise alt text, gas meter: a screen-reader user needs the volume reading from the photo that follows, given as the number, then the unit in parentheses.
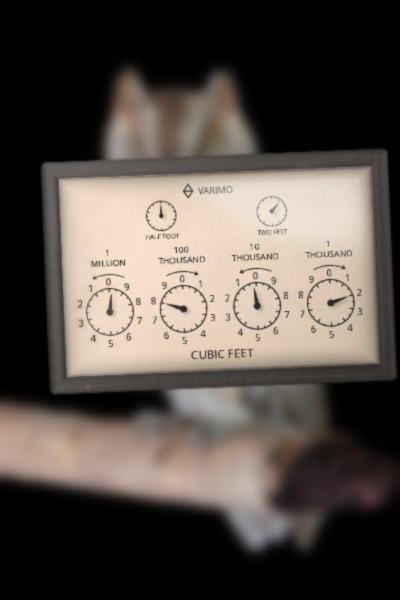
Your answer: 980200 (ft³)
